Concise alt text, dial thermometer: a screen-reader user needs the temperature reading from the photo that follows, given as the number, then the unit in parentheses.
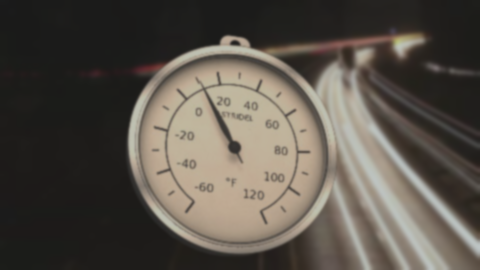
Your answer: 10 (°F)
